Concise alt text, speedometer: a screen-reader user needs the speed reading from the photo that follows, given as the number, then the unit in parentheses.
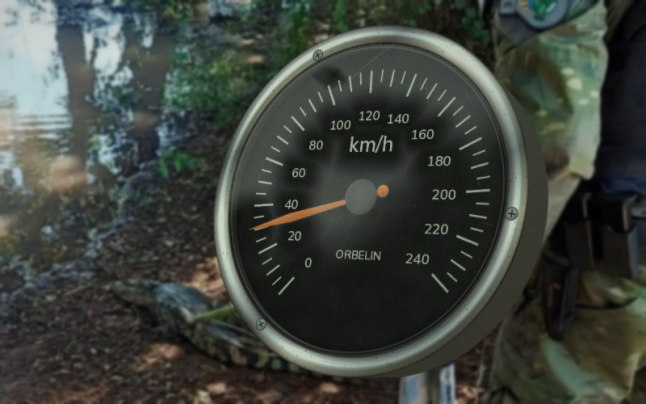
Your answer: 30 (km/h)
